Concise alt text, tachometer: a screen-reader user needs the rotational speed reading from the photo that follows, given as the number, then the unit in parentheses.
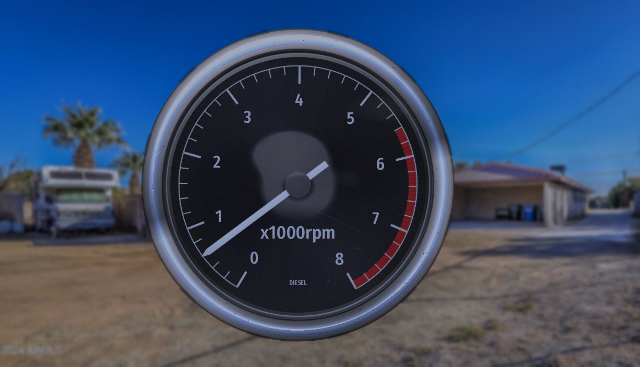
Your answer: 600 (rpm)
